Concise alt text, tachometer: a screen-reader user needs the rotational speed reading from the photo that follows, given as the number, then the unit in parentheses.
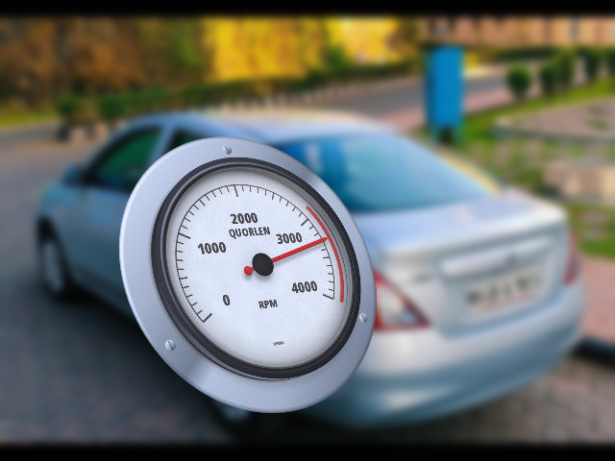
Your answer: 3300 (rpm)
